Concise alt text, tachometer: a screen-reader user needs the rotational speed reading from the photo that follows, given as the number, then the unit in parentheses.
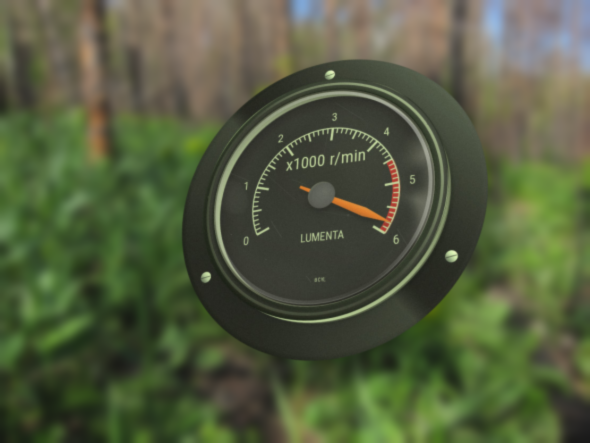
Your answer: 5800 (rpm)
